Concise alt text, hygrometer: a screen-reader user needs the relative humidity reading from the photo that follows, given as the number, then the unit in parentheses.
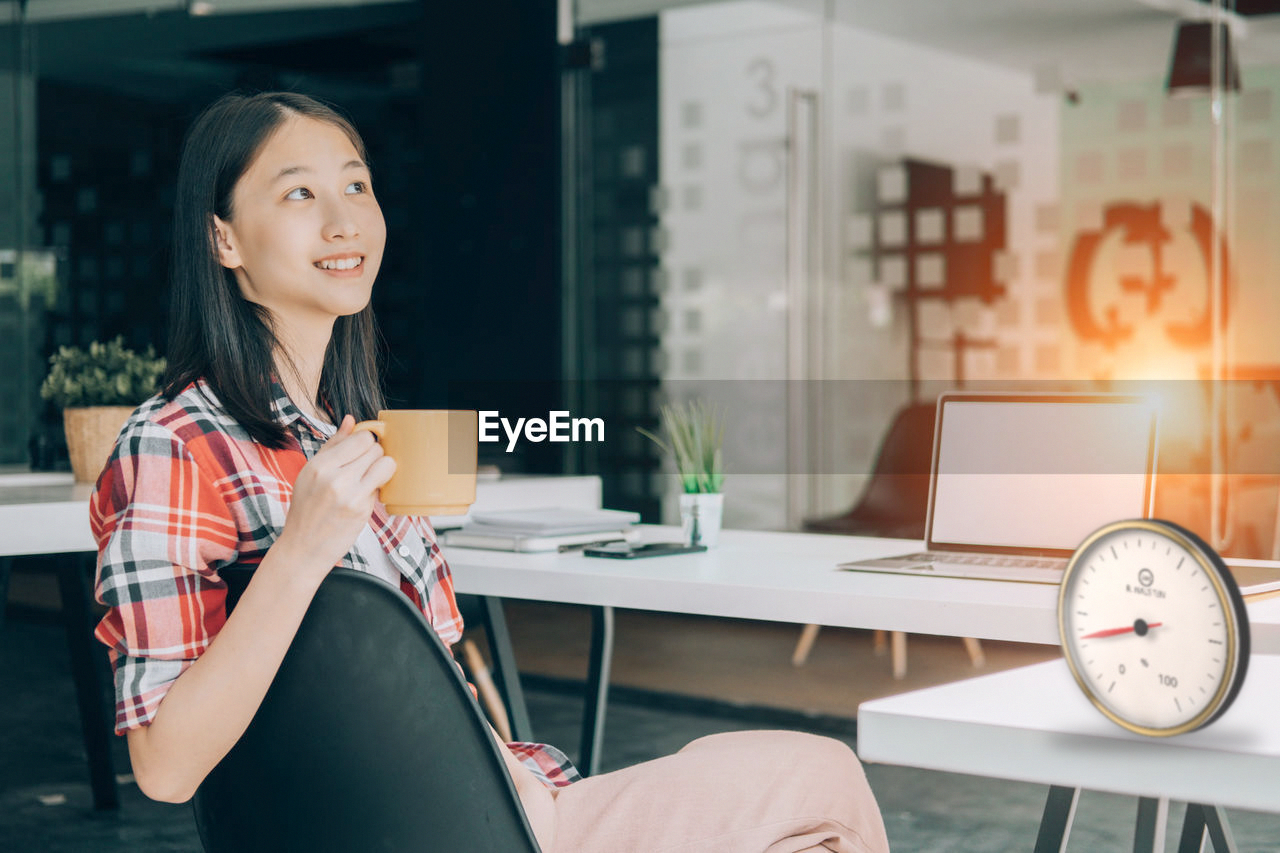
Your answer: 14 (%)
